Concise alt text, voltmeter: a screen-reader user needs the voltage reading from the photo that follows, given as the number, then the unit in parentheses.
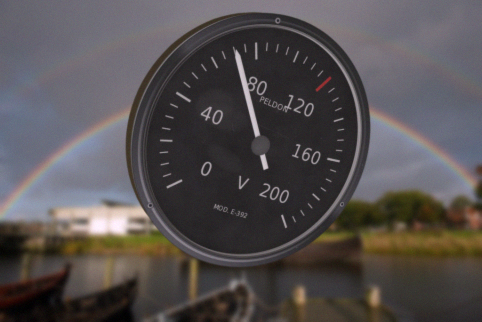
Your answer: 70 (V)
